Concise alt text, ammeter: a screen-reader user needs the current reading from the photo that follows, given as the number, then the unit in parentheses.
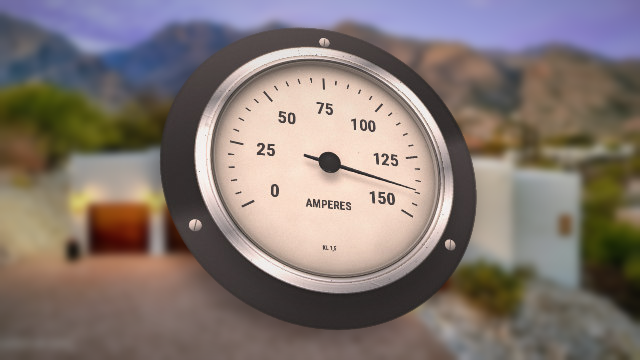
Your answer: 140 (A)
